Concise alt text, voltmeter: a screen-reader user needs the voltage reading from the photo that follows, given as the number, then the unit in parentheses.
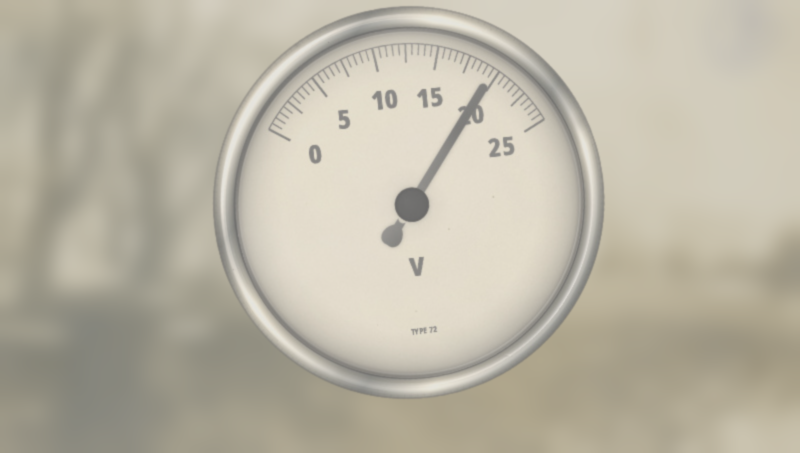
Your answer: 19.5 (V)
